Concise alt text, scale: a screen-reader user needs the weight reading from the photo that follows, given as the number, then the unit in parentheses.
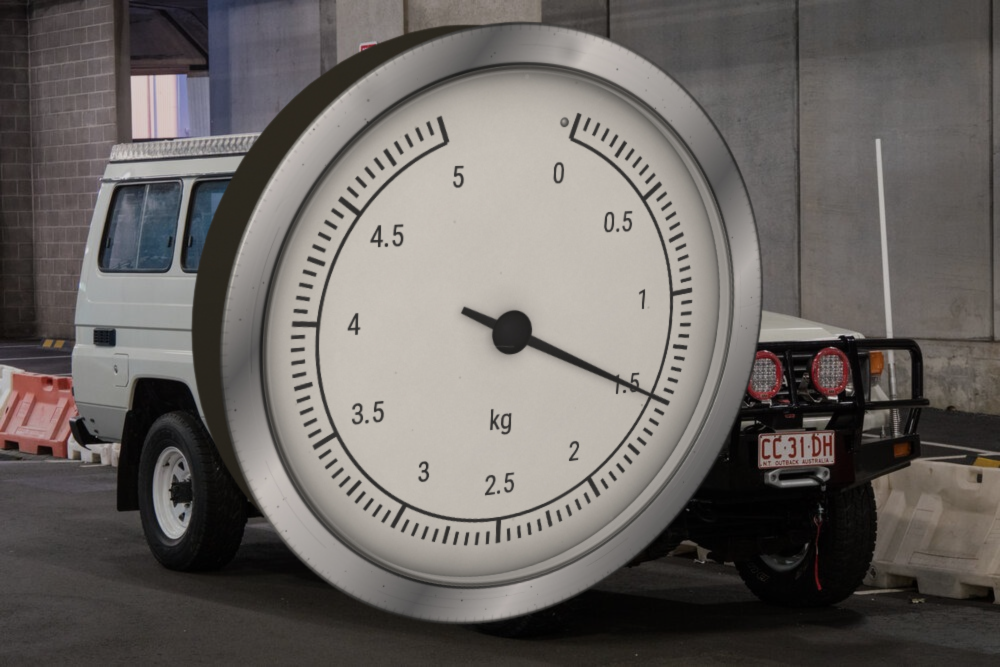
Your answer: 1.5 (kg)
